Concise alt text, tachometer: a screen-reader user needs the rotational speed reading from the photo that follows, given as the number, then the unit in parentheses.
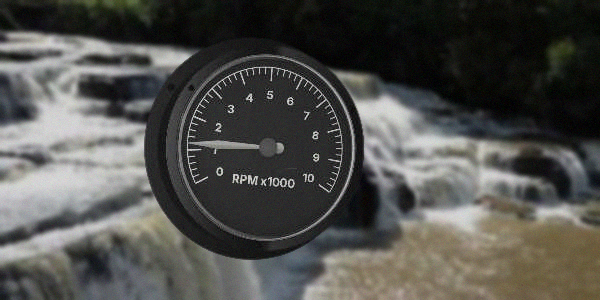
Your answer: 1200 (rpm)
